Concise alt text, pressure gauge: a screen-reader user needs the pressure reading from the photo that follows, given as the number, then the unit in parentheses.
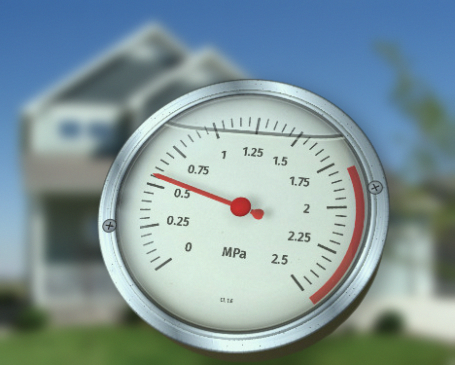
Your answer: 0.55 (MPa)
